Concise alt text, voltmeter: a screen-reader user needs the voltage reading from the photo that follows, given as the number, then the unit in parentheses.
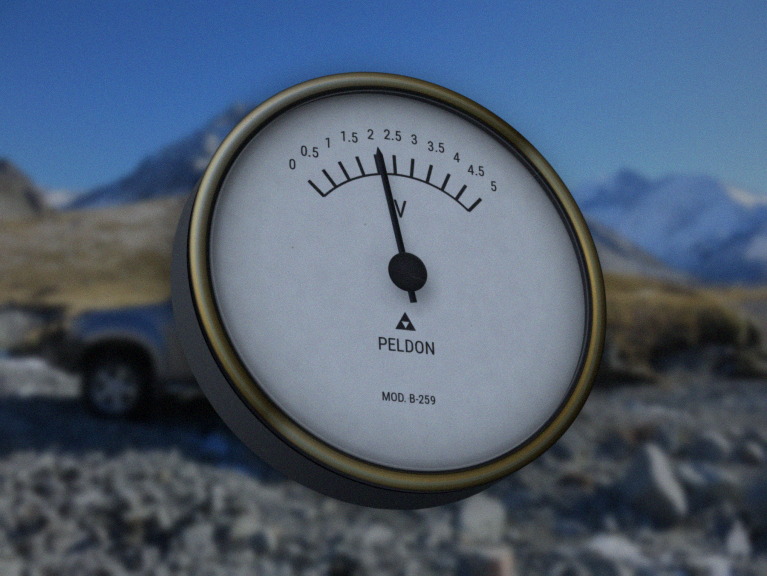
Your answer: 2 (V)
